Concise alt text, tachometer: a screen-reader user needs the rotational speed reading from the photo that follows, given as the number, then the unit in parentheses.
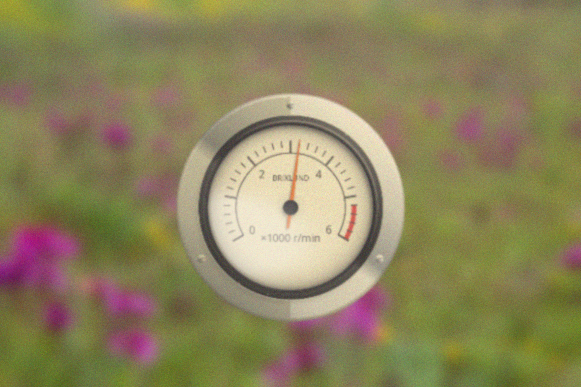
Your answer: 3200 (rpm)
